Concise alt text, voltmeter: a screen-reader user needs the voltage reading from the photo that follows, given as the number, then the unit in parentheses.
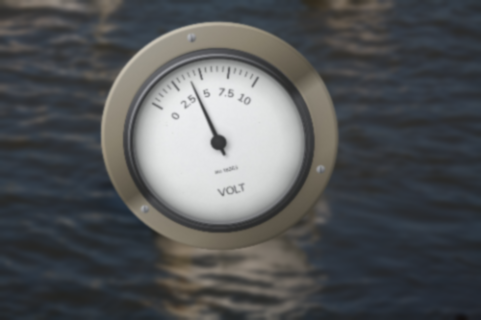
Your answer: 4 (V)
